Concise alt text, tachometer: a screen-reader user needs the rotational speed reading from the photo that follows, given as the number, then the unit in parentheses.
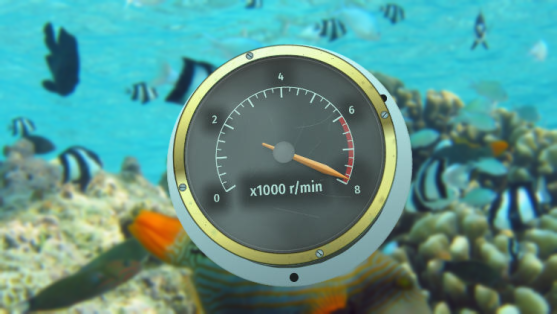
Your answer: 7875 (rpm)
